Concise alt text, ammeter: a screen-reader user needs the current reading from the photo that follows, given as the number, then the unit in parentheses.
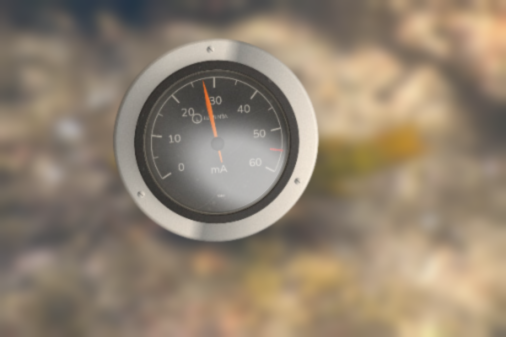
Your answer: 27.5 (mA)
